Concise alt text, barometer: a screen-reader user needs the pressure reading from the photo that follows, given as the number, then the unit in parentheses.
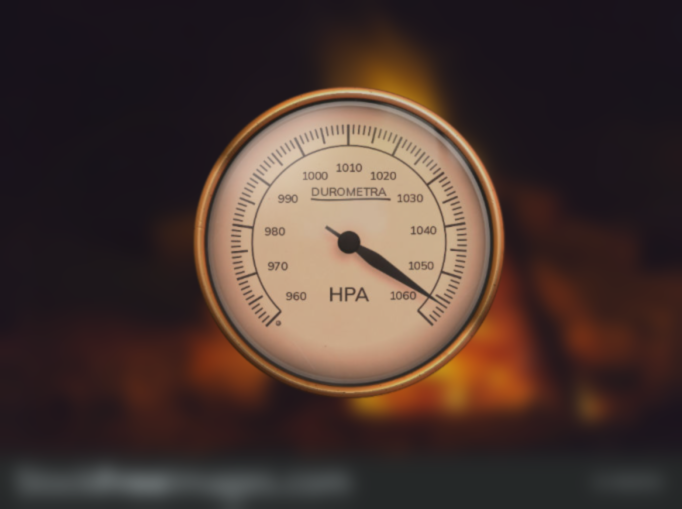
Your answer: 1056 (hPa)
